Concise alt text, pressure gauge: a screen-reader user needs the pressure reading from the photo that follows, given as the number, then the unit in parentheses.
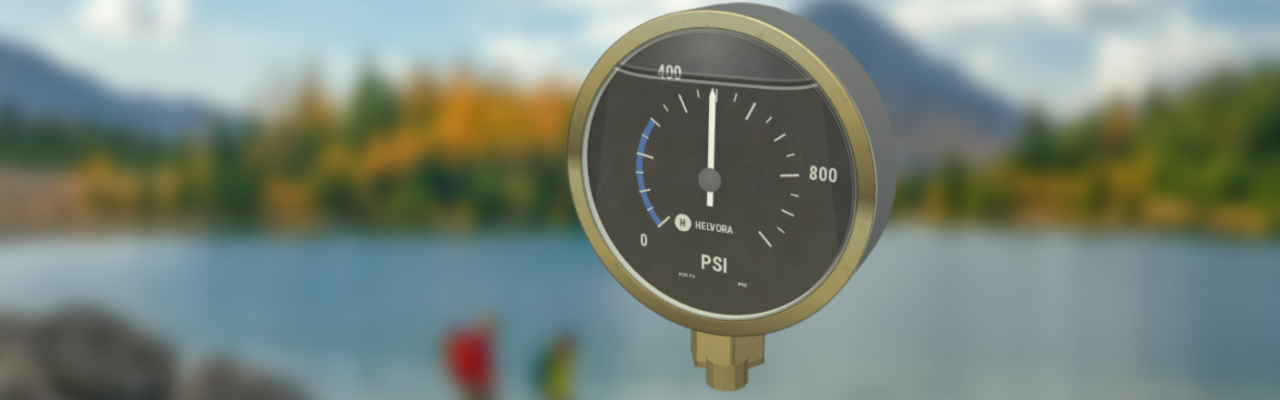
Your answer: 500 (psi)
